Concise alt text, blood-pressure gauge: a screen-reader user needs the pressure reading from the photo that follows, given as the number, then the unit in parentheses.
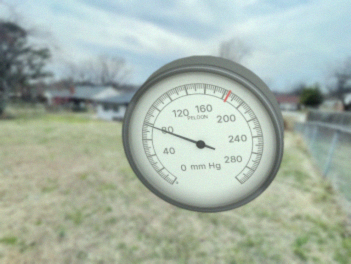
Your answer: 80 (mmHg)
